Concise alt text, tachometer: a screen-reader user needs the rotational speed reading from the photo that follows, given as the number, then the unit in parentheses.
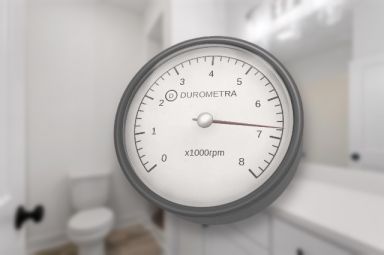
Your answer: 6800 (rpm)
